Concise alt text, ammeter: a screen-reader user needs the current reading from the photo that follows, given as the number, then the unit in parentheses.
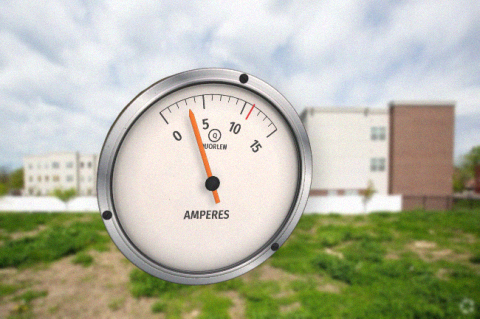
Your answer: 3 (A)
